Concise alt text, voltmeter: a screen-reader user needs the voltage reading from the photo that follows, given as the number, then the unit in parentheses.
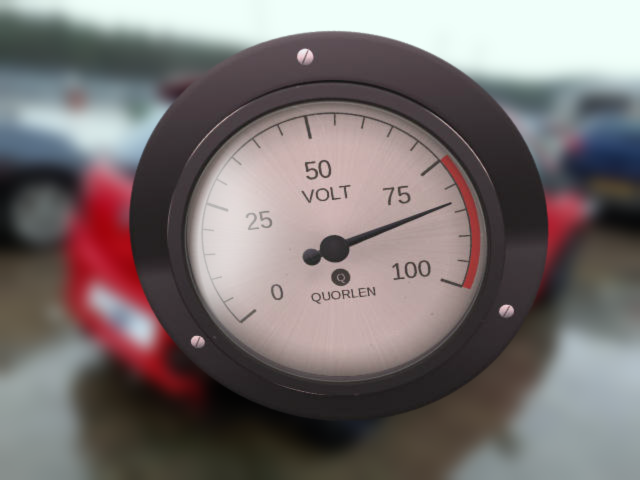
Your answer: 82.5 (V)
